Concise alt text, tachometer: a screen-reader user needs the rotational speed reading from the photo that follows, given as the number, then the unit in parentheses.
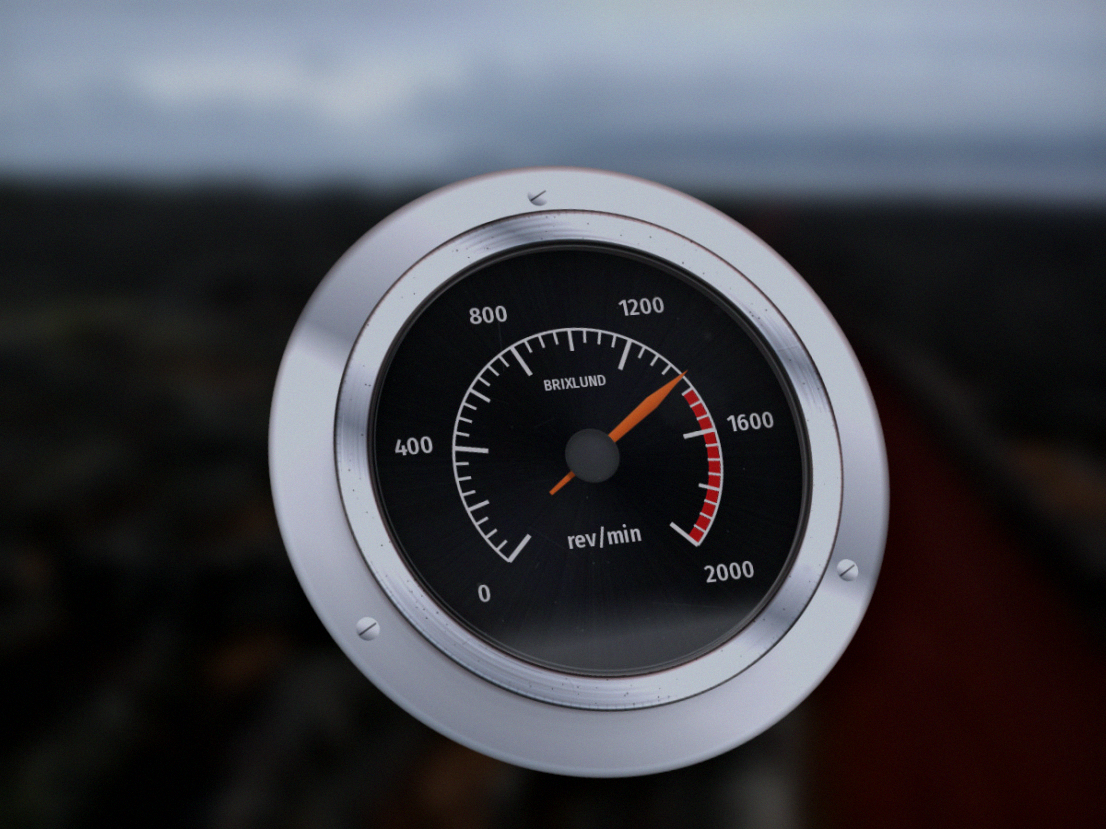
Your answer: 1400 (rpm)
